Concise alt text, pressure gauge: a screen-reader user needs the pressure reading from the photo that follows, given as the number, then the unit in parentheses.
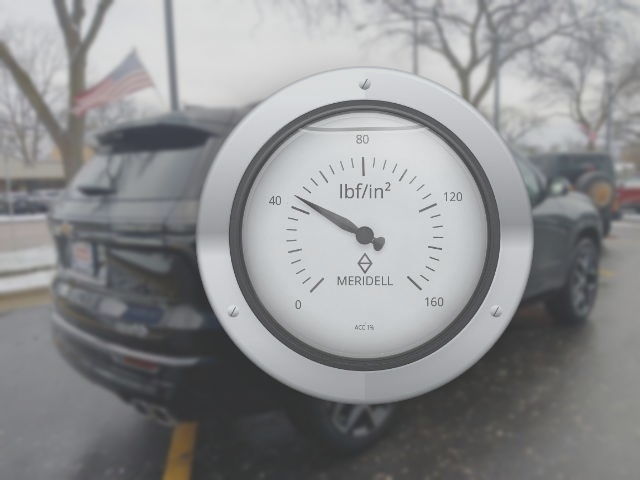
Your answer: 45 (psi)
